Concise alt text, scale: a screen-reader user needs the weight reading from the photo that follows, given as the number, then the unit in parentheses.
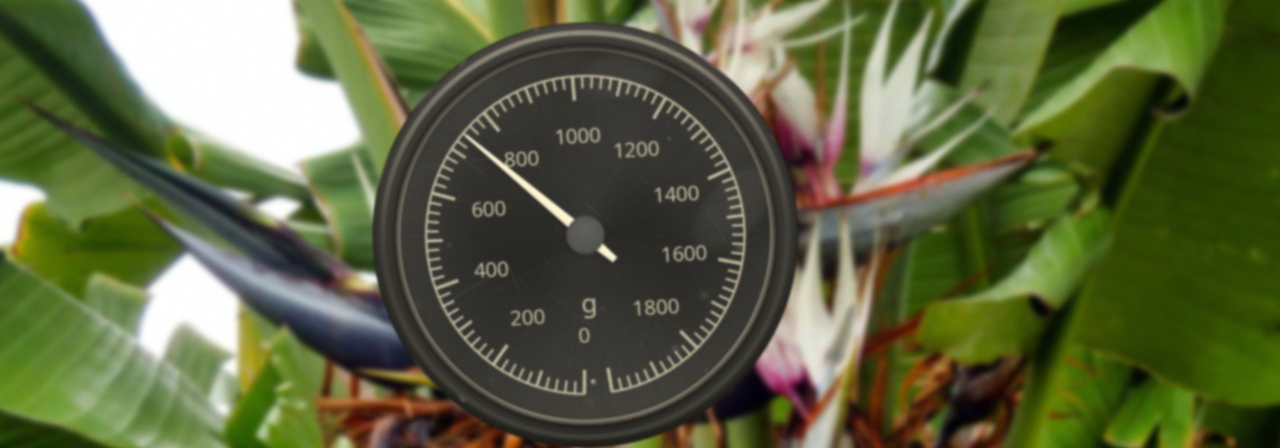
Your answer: 740 (g)
